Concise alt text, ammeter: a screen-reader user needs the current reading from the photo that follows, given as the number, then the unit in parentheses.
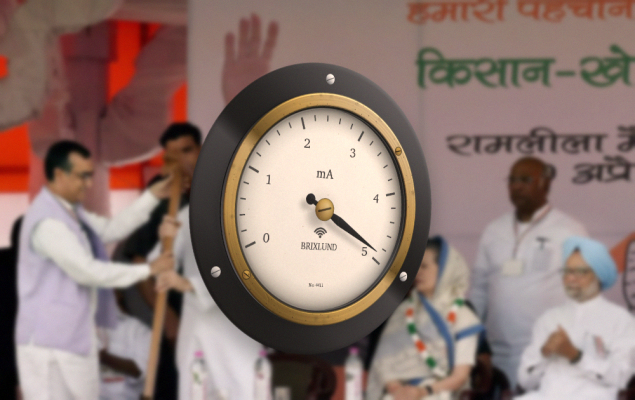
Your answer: 4.9 (mA)
